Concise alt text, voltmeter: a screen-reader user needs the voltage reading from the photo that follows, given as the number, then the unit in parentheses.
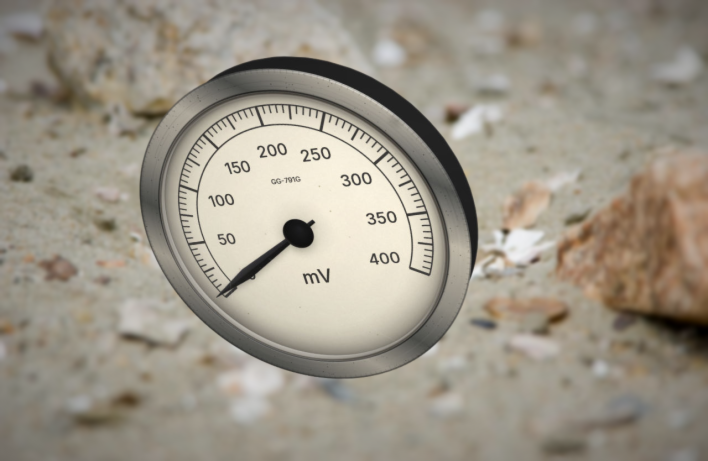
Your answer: 5 (mV)
